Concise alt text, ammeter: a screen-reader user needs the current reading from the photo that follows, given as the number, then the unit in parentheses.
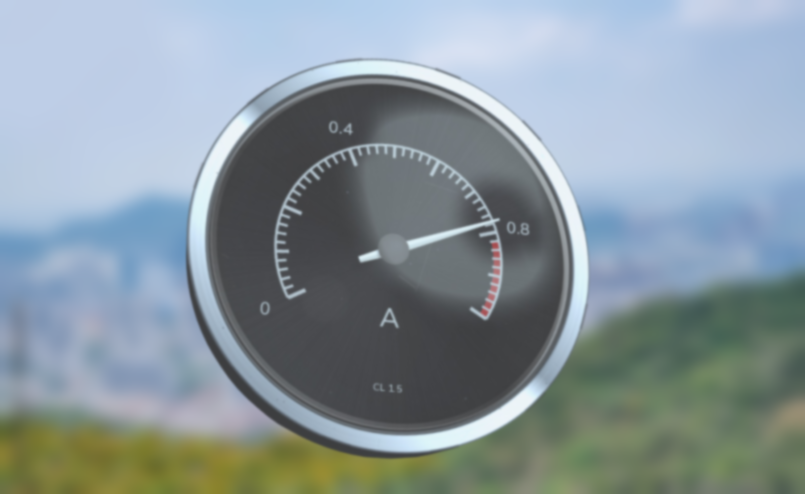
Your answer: 0.78 (A)
